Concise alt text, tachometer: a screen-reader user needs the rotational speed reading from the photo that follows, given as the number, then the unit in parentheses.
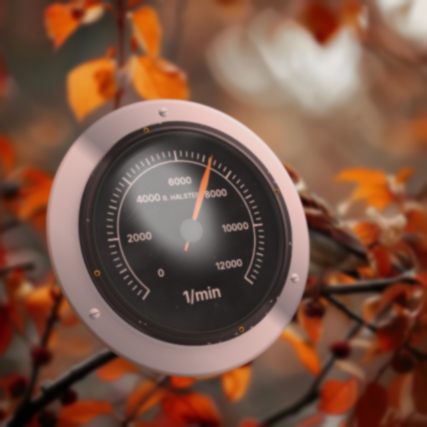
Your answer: 7200 (rpm)
